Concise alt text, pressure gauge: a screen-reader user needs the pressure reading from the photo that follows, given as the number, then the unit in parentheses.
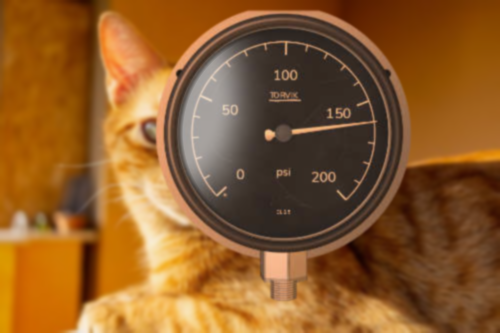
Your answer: 160 (psi)
